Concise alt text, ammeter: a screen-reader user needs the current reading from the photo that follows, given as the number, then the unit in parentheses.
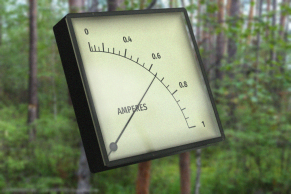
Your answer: 0.65 (A)
